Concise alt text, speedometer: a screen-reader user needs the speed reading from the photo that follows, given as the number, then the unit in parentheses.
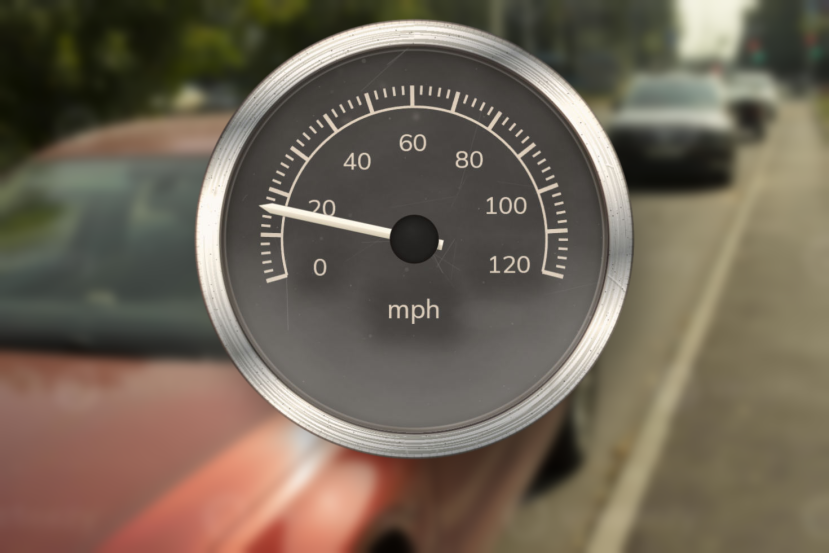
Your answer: 16 (mph)
